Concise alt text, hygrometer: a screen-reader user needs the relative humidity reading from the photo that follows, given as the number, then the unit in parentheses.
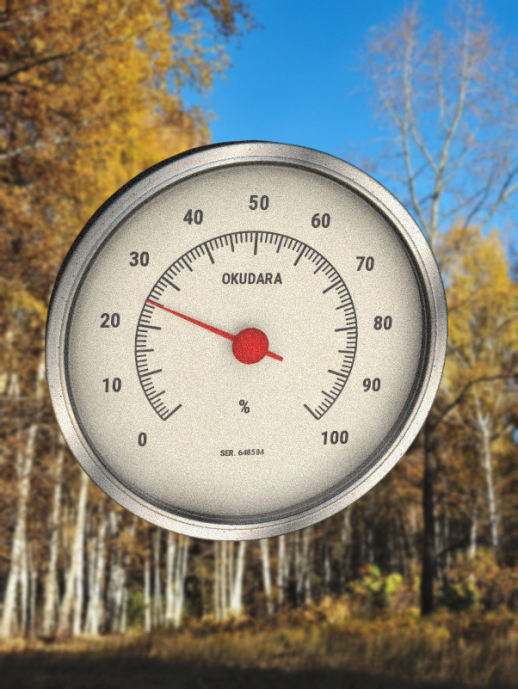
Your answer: 25 (%)
